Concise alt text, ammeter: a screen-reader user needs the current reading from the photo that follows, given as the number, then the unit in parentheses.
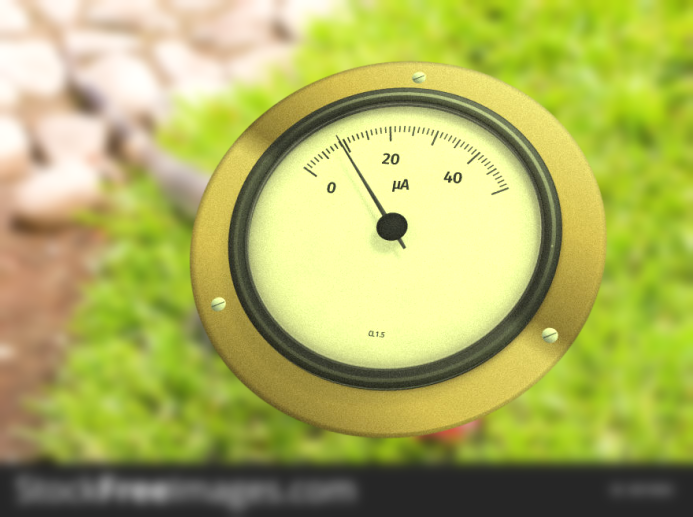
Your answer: 9 (µA)
